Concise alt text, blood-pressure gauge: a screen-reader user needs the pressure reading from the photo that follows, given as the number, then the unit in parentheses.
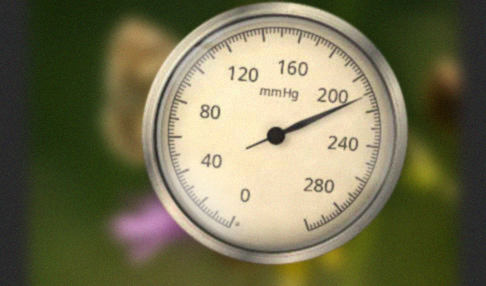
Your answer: 210 (mmHg)
